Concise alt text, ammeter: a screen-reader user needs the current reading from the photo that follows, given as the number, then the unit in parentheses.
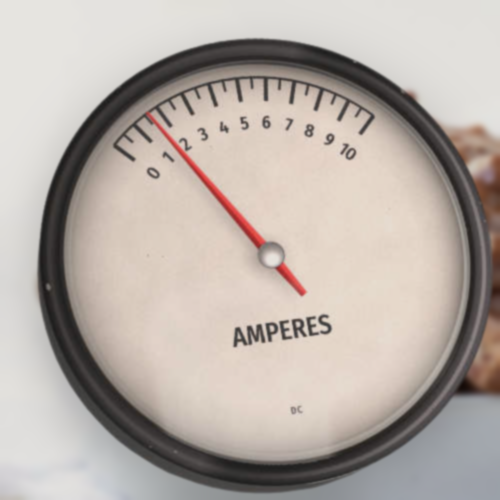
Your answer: 1.5 (A)
